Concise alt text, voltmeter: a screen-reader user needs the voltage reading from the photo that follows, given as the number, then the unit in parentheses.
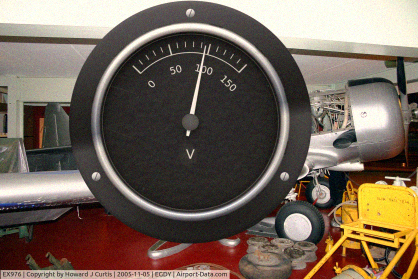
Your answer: 95 (V)
